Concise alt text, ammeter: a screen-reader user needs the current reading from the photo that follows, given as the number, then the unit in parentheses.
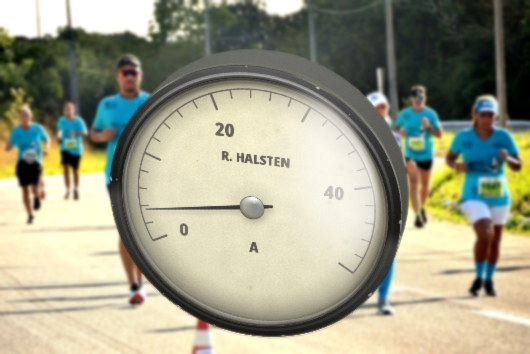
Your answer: 4 (A)
